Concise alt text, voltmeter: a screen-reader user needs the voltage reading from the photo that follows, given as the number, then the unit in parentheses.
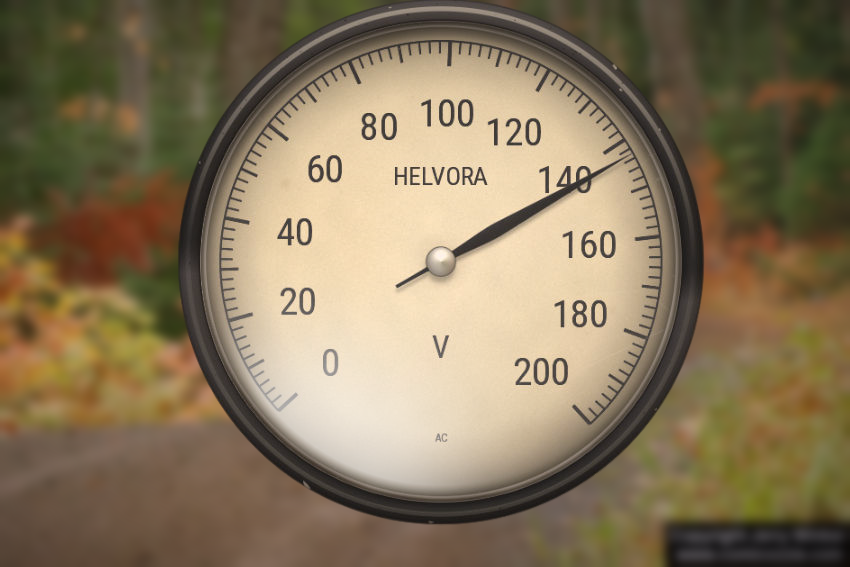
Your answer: 143 (V)
